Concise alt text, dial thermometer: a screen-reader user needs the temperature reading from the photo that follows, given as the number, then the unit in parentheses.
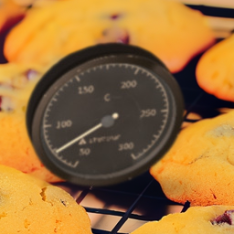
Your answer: 75 (°C)
